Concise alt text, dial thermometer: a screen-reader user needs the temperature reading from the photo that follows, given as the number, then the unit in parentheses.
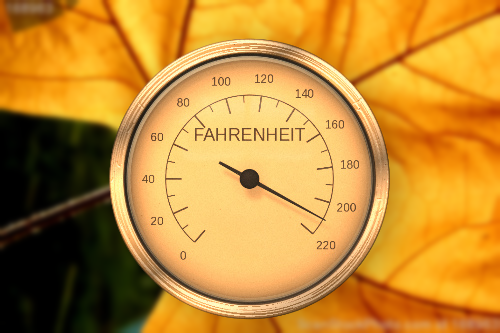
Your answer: 210 (°F)
